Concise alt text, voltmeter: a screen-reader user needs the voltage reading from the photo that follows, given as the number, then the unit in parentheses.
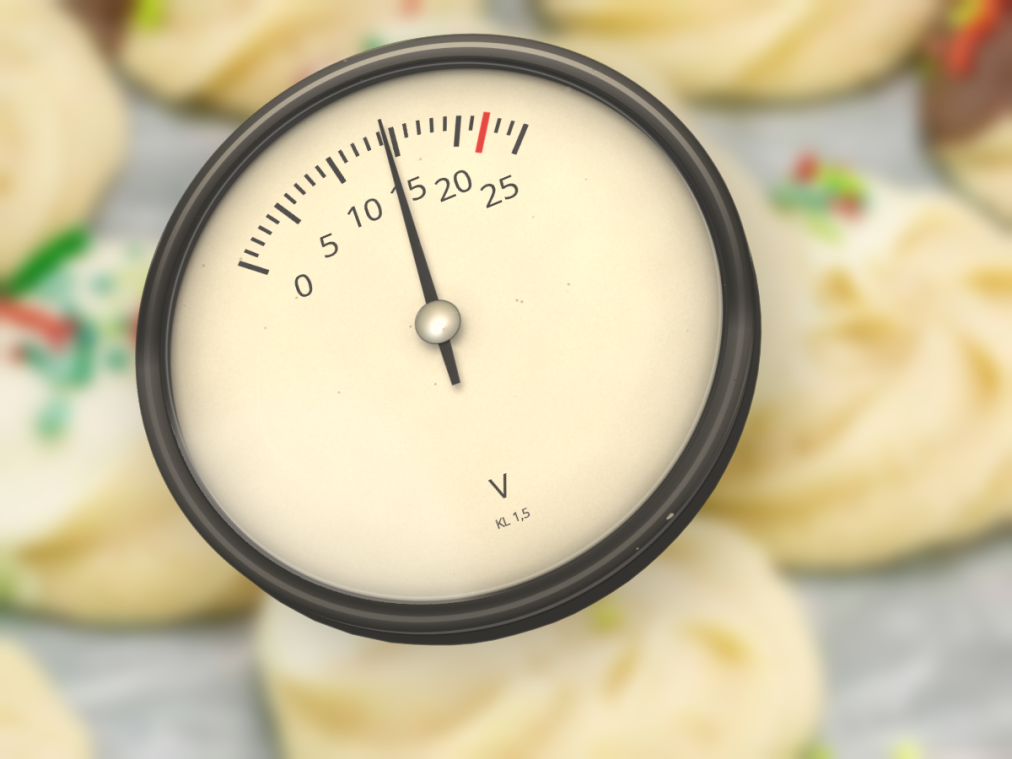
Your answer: 14.5 (V)
